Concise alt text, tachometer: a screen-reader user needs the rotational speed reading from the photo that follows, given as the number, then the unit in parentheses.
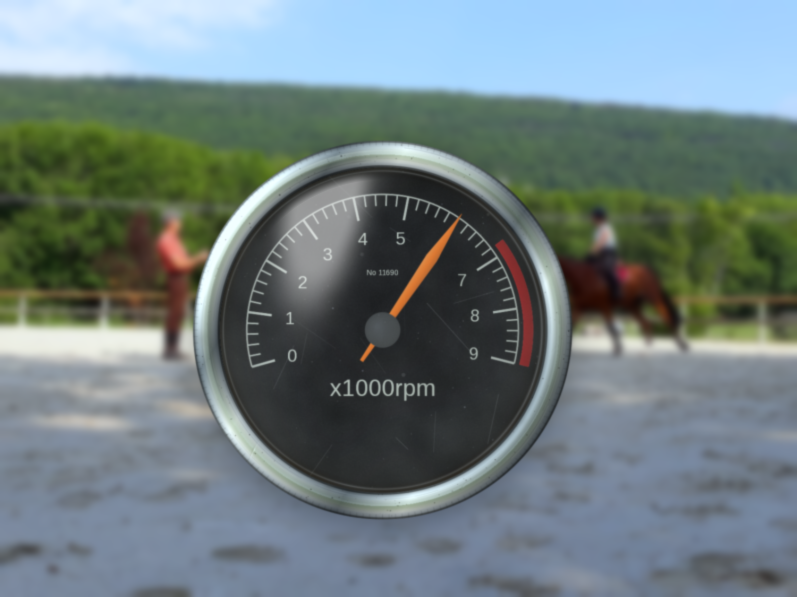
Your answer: 6000 (rpm)
